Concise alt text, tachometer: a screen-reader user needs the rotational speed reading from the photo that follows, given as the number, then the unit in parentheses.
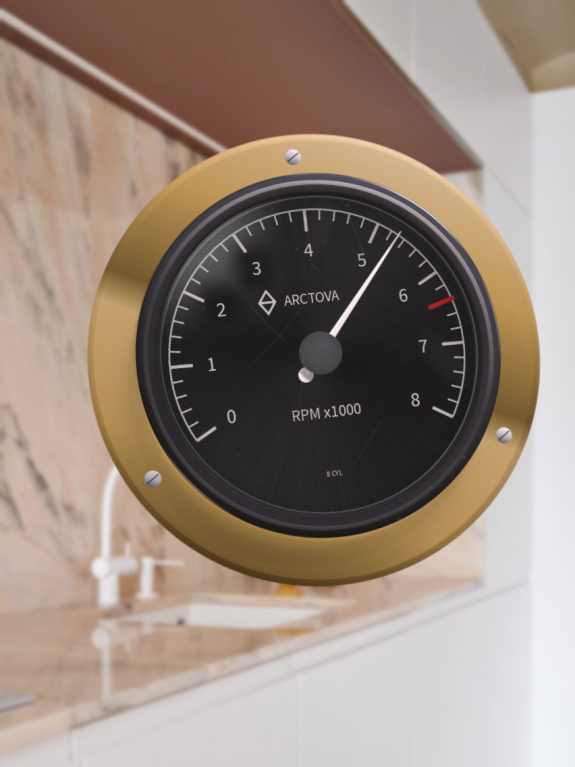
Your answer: 5300 (rpm)
